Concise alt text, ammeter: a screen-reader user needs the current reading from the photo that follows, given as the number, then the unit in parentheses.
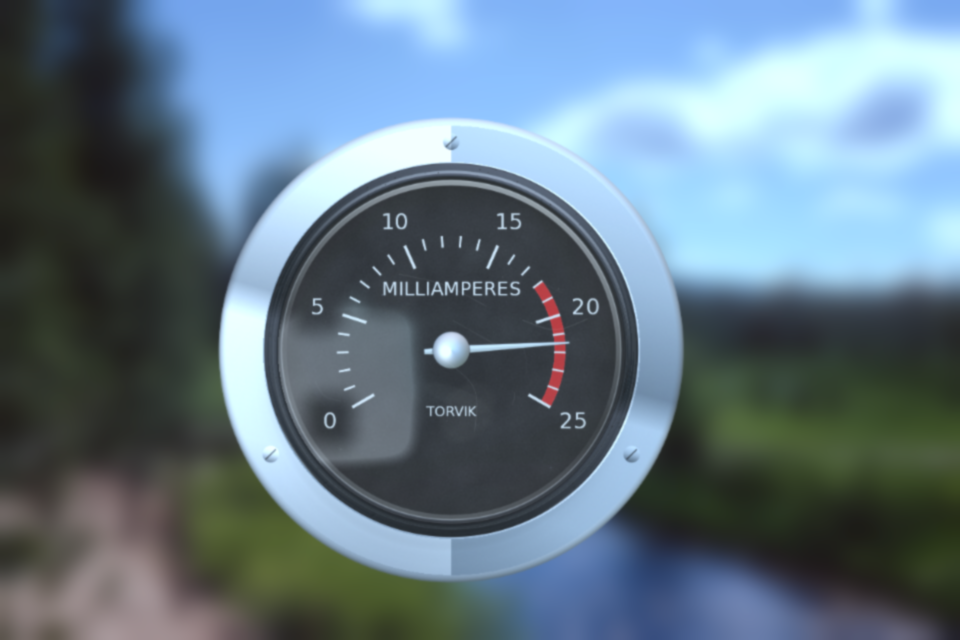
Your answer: 21.5 (mA)
